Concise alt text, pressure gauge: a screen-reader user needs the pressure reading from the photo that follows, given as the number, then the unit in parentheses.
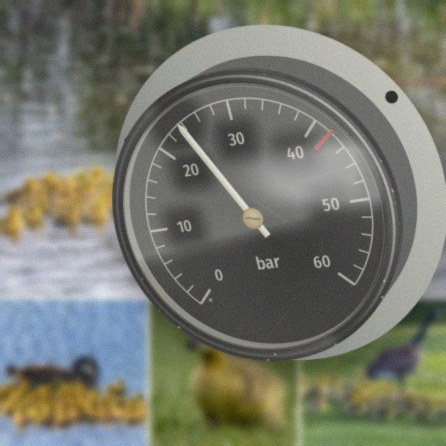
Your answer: 24 (bar)
